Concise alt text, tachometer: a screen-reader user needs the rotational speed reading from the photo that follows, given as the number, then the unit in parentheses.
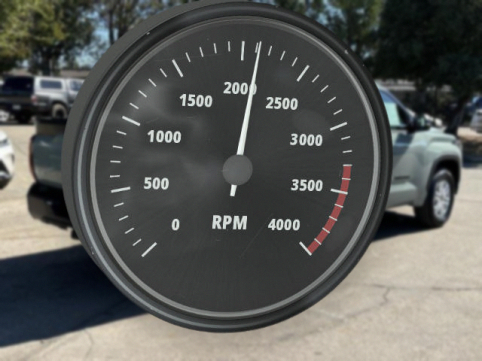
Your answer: 2100 (rpm)
